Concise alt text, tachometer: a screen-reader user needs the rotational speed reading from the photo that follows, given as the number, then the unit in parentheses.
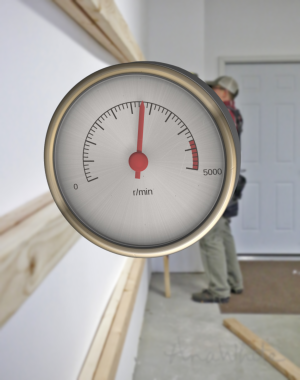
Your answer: 2800 (rpm)
